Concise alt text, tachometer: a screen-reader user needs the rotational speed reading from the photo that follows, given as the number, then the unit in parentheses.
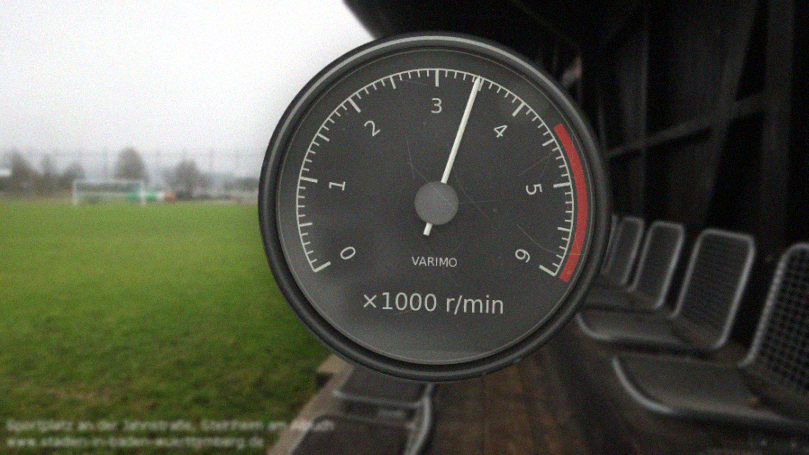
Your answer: 3450 (rpm)
